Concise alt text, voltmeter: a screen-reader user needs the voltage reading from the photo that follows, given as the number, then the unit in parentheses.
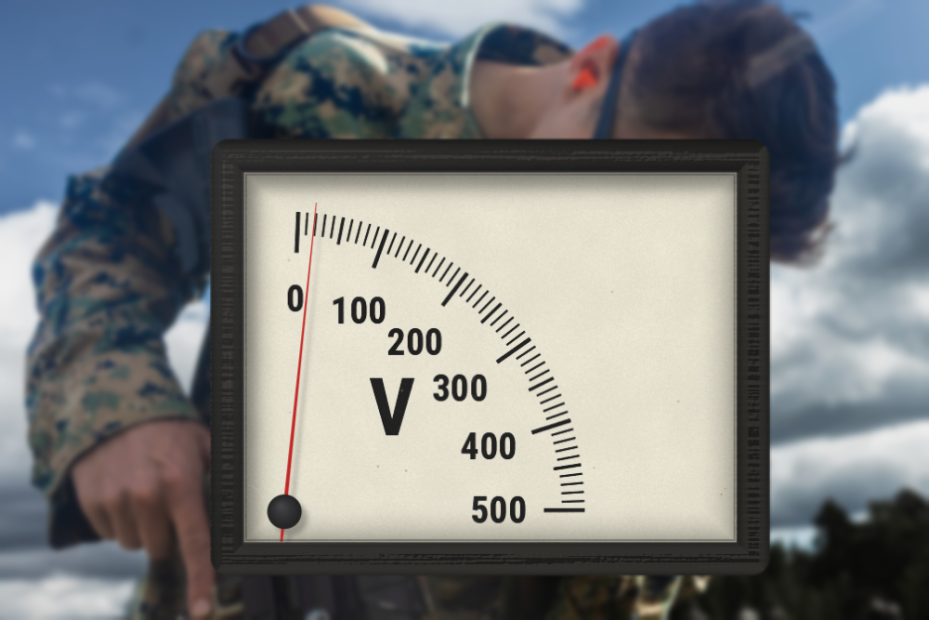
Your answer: 20 (V)
